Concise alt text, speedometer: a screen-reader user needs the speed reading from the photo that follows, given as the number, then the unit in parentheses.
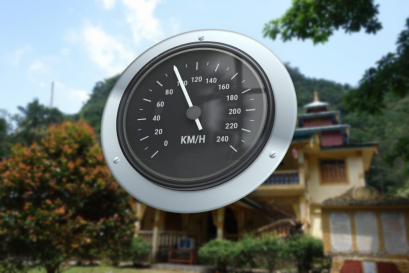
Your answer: 100 (km/h)
